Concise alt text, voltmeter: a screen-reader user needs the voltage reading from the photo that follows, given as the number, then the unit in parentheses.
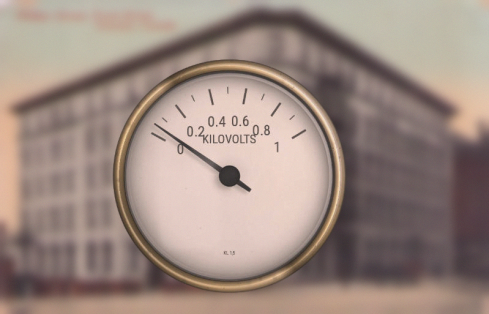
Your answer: 0.05 (kV)
